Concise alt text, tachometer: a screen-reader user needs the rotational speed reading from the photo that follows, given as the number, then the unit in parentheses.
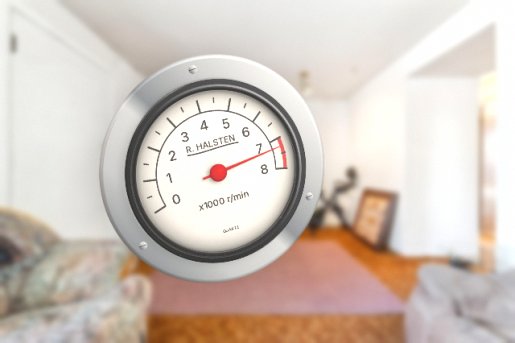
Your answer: 7250 (rpm)
